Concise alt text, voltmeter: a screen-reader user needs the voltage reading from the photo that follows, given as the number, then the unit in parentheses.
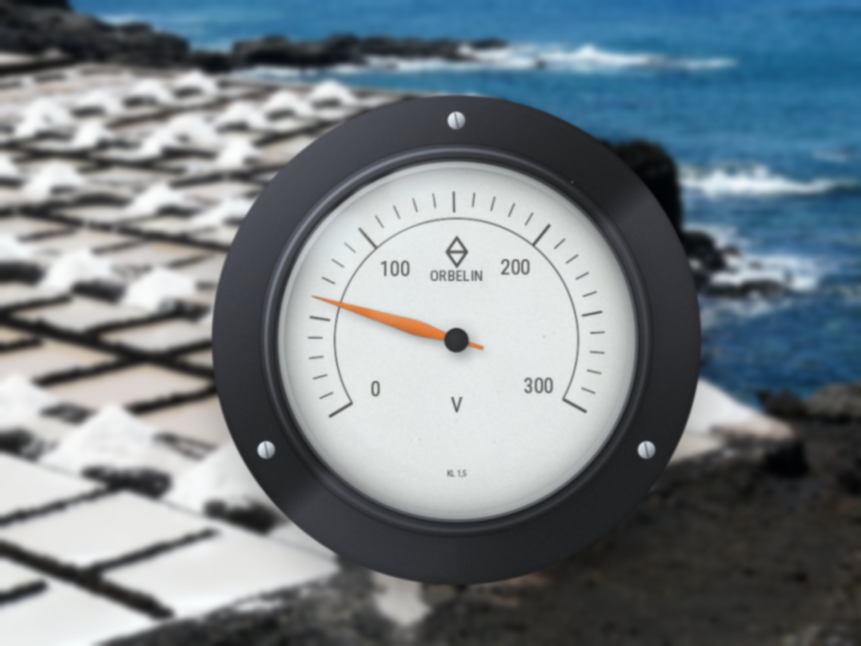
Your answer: 60 (V)
